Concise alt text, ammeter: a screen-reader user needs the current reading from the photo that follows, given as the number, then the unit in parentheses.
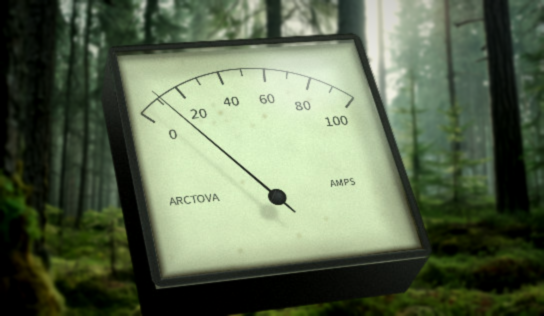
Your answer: 10 (A)
